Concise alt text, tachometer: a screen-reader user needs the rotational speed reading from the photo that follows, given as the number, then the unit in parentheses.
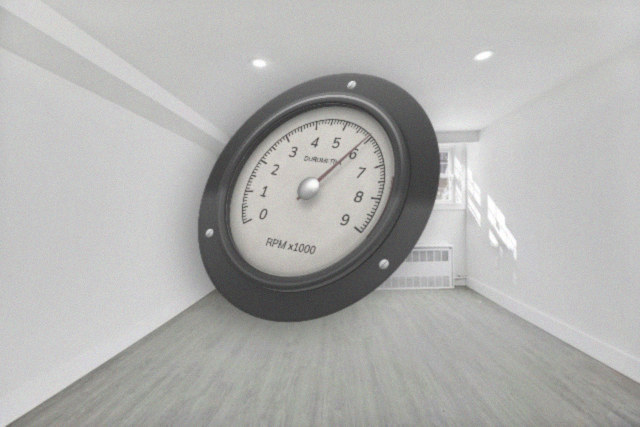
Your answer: 6000 (rpm)
